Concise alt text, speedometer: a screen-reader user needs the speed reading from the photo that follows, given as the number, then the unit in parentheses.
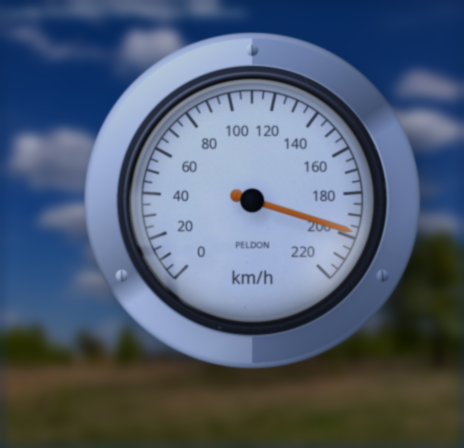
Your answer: 197.5 (km/h)
